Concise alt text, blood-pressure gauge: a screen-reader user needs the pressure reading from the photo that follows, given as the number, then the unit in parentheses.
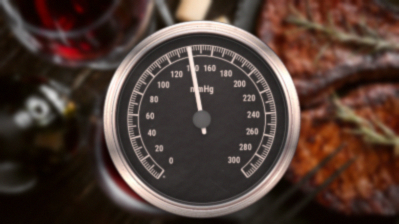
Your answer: 140 (mmHg)
